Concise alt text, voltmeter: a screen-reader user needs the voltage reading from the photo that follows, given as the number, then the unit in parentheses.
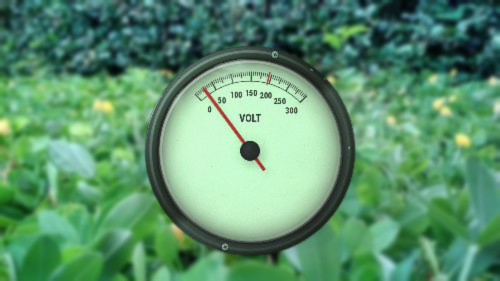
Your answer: 25 (V)
